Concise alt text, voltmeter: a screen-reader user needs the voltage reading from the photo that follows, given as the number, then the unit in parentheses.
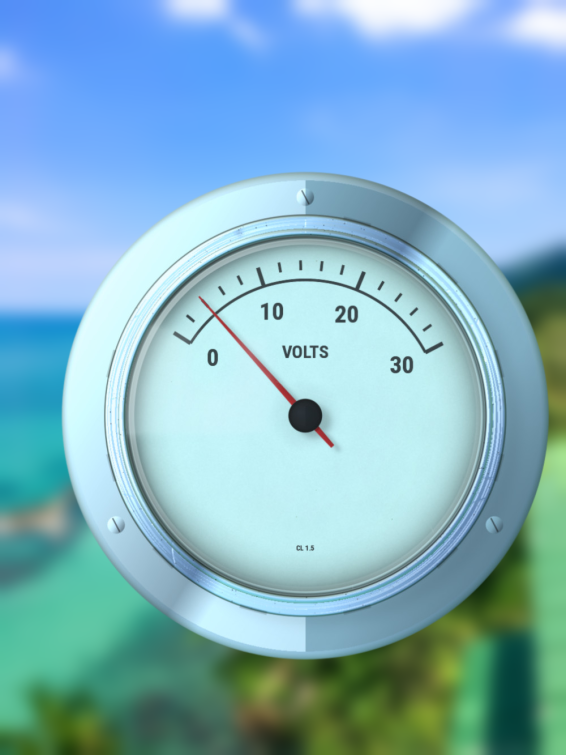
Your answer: 4 (V)
